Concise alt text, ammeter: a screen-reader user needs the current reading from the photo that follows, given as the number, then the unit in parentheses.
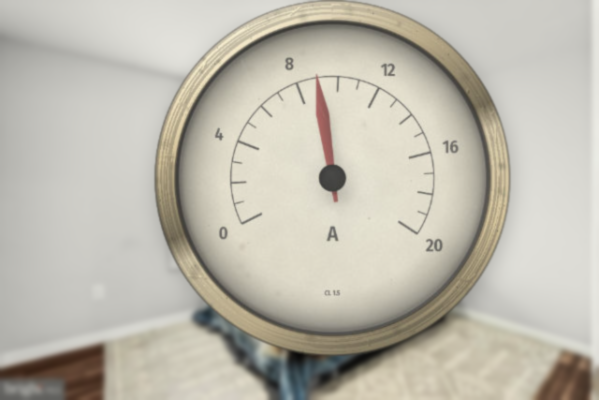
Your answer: 9 (A)
